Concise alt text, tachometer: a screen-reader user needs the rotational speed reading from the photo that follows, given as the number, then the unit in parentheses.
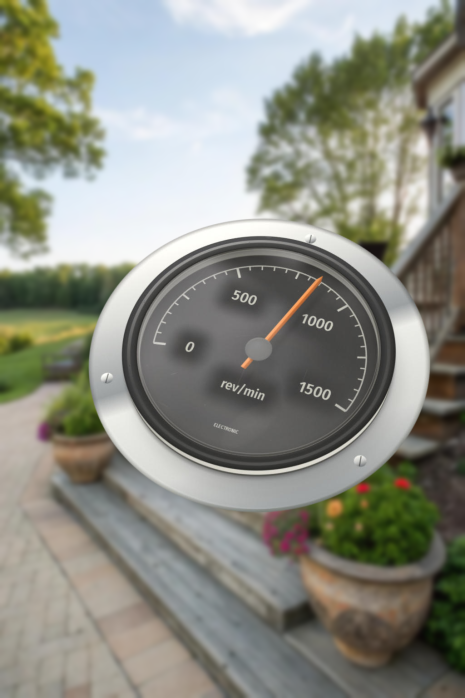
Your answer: 850 (rpm)
